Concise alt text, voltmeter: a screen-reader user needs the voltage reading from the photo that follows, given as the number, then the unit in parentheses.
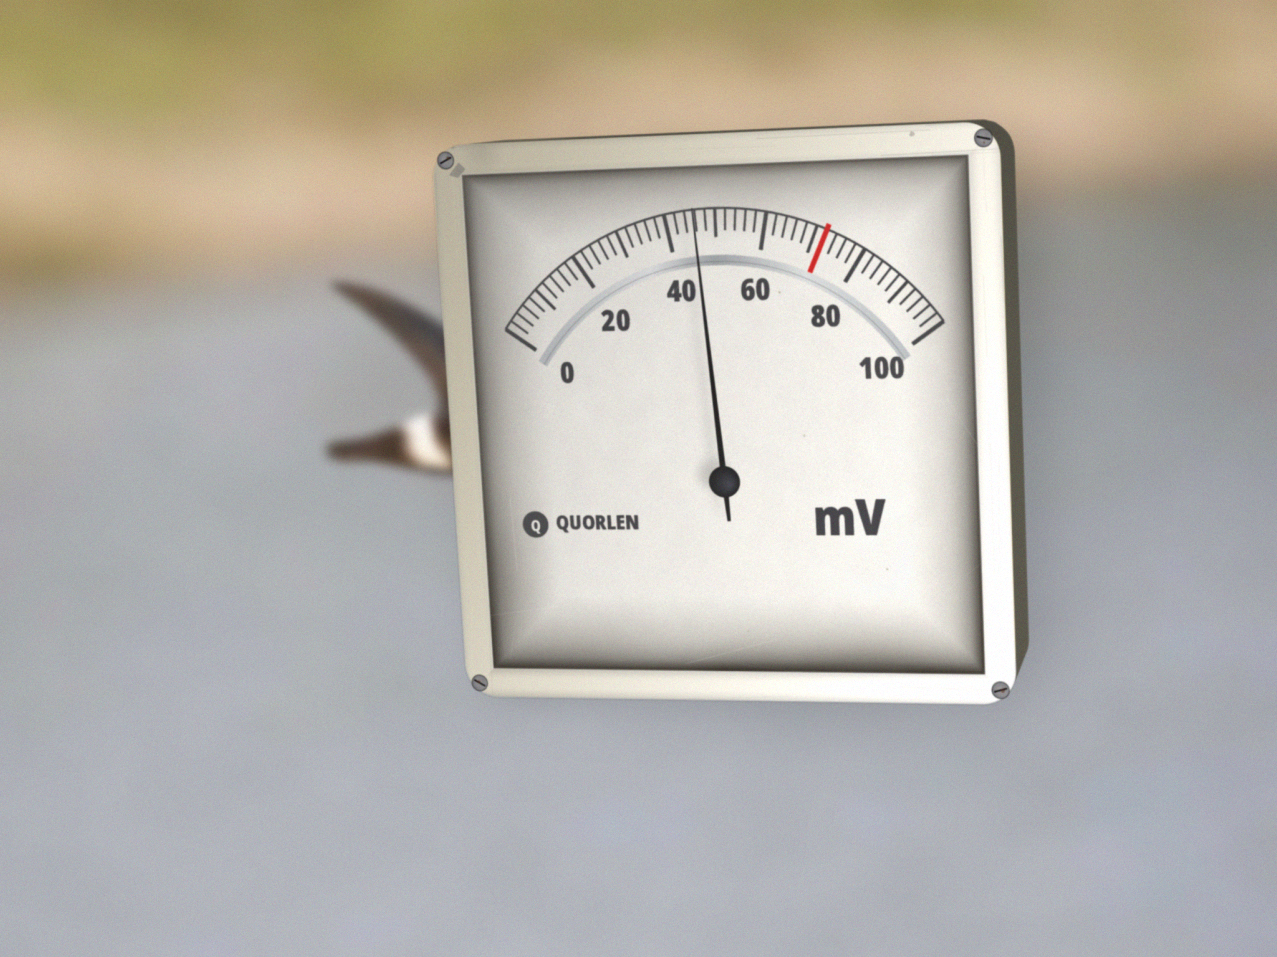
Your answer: 46 (mV)
